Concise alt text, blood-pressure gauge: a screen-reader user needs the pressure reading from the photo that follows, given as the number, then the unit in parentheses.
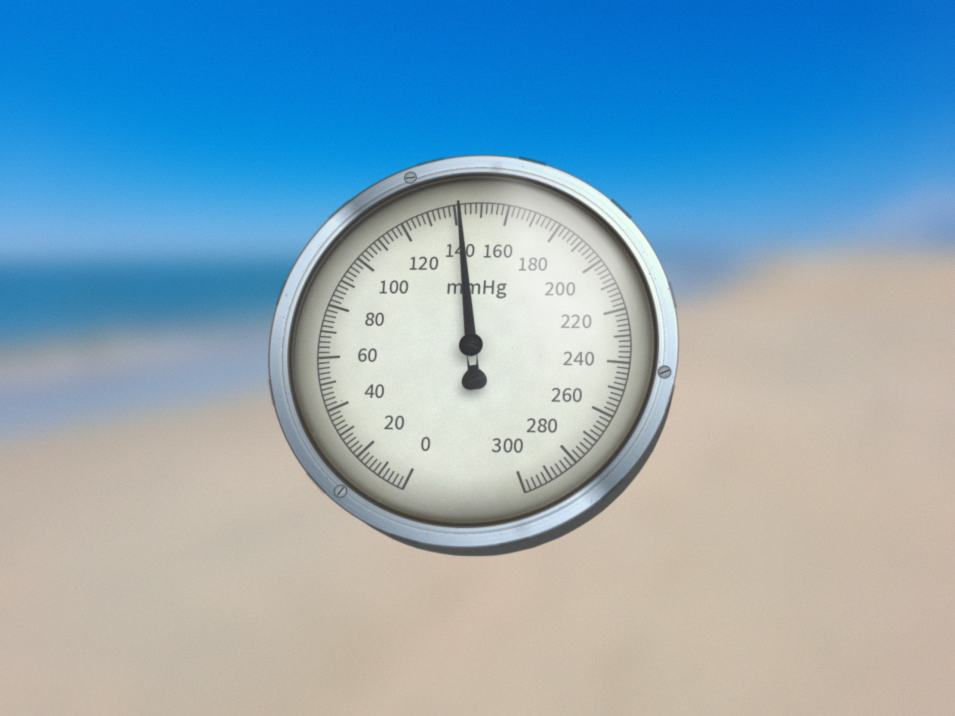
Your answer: 142 (mmHg)
